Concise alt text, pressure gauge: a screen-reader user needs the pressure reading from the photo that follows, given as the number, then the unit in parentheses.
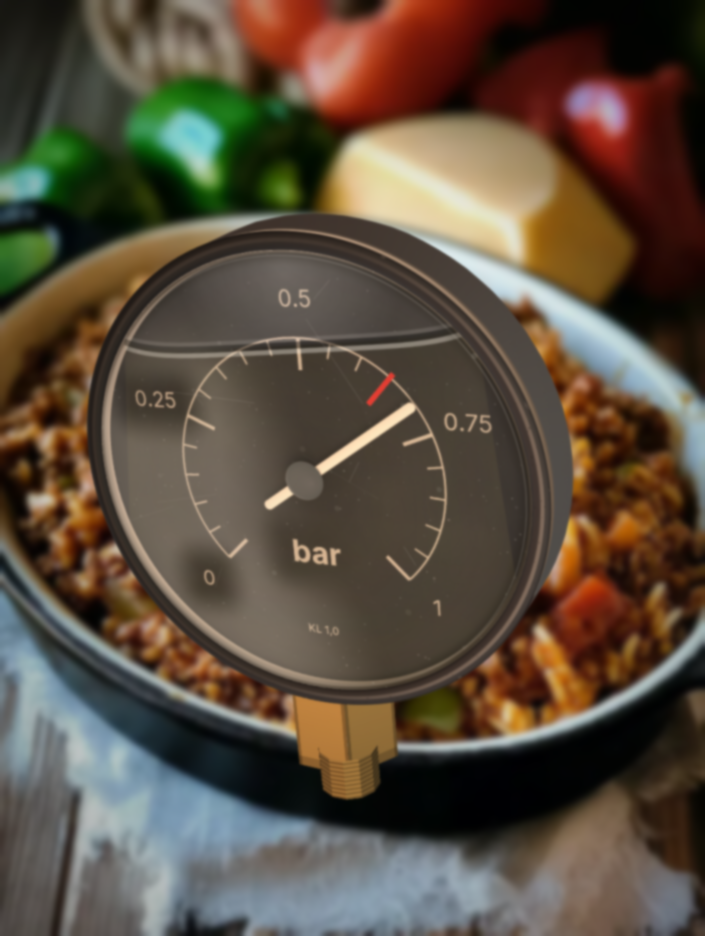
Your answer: 0.7 (bar)
